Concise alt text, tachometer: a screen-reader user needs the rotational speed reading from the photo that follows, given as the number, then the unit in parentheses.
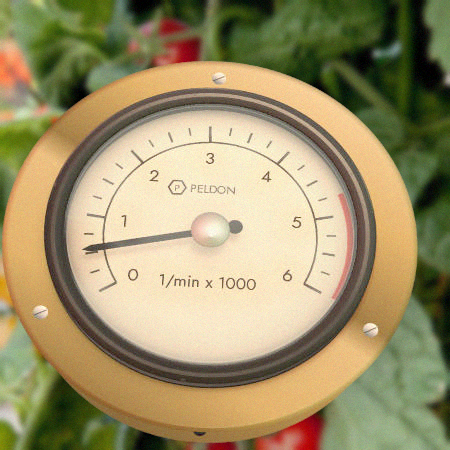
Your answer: 500 (rpm)
